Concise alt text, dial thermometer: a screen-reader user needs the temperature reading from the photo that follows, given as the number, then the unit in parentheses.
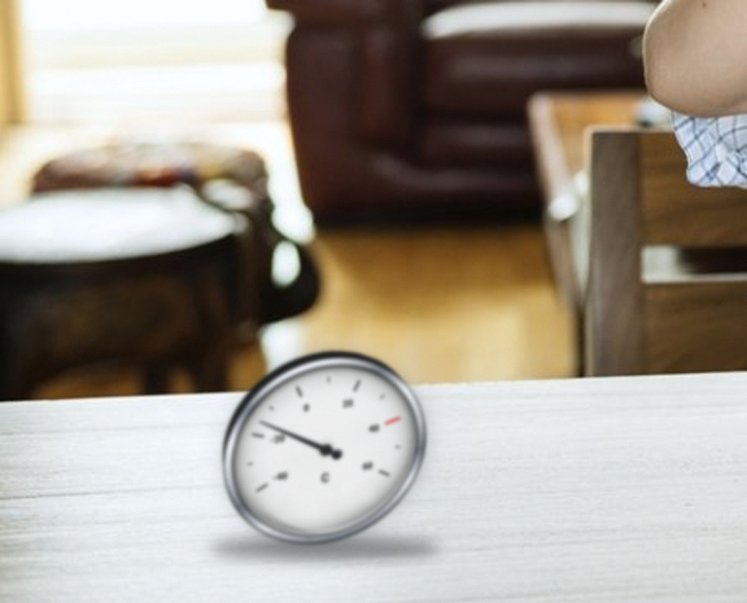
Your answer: -15 (°C)
